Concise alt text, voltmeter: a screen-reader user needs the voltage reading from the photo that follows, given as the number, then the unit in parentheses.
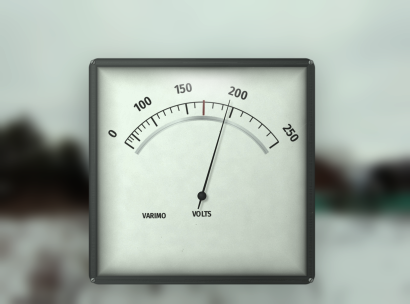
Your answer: 195 (V)
